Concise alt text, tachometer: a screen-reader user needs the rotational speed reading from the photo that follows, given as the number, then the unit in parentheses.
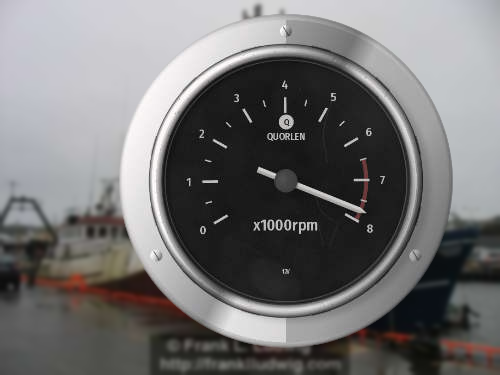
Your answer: 7750 (rpm)
